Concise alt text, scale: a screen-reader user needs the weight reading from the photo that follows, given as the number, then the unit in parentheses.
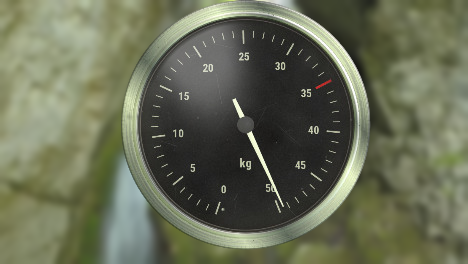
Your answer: 49.5 (kg)
